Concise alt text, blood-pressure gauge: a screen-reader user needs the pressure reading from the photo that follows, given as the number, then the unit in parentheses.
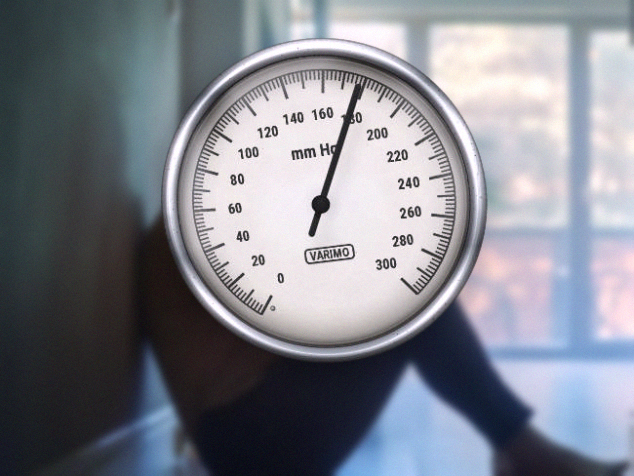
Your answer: 178 (mmHg)
